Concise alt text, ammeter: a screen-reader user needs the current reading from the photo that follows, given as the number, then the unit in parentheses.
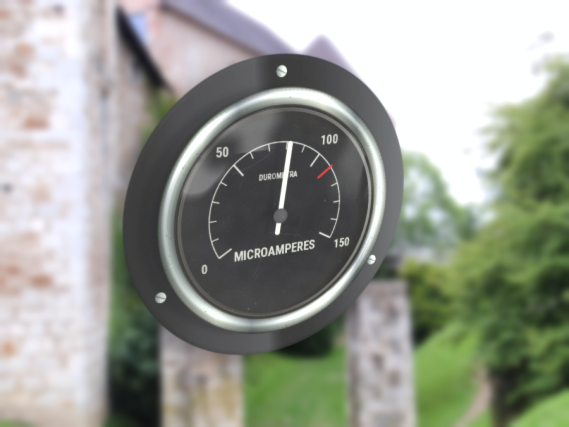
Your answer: 80 (µA)
